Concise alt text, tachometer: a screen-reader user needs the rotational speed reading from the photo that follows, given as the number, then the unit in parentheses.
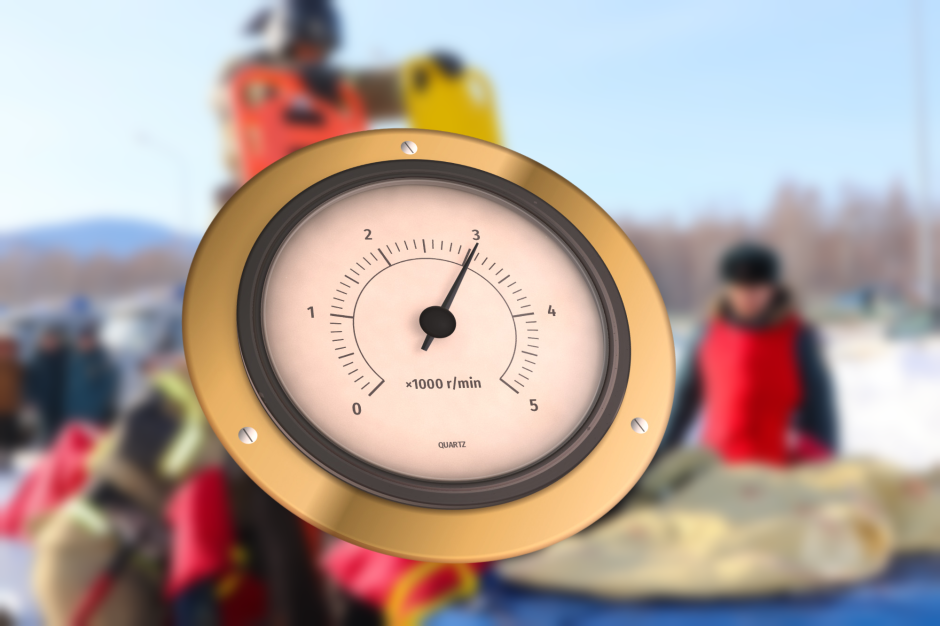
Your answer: 3050 (rpm)
